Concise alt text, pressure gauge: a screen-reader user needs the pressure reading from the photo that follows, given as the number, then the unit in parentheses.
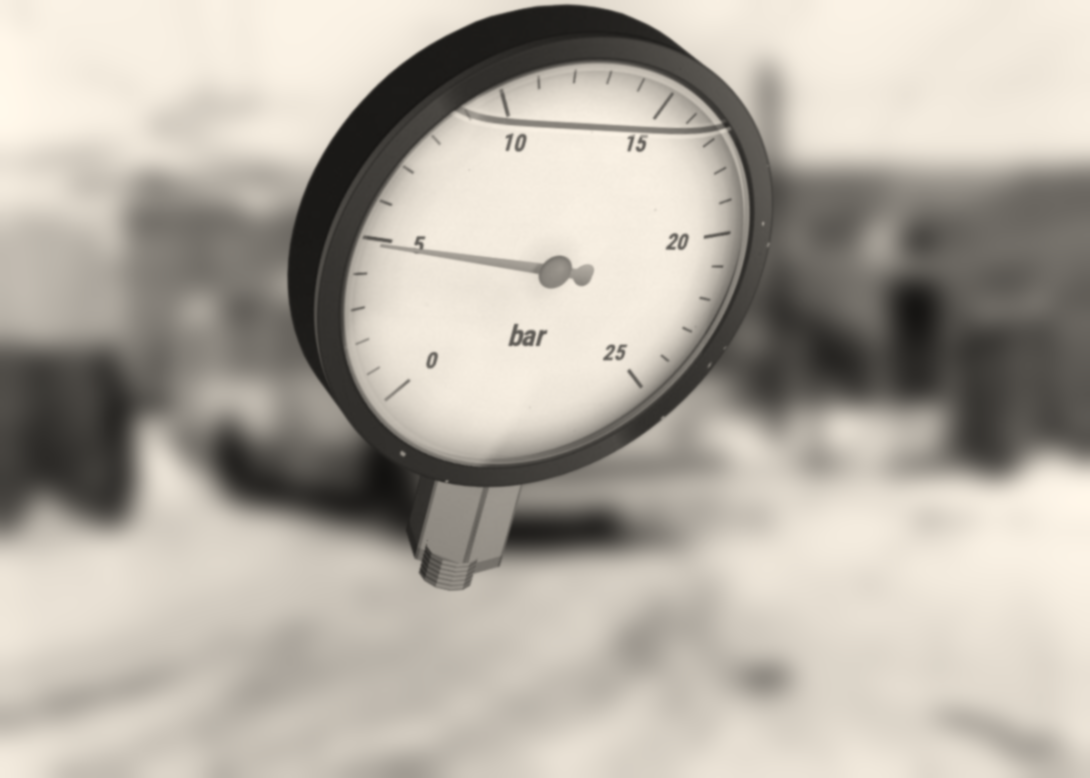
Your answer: 5 (bar)
